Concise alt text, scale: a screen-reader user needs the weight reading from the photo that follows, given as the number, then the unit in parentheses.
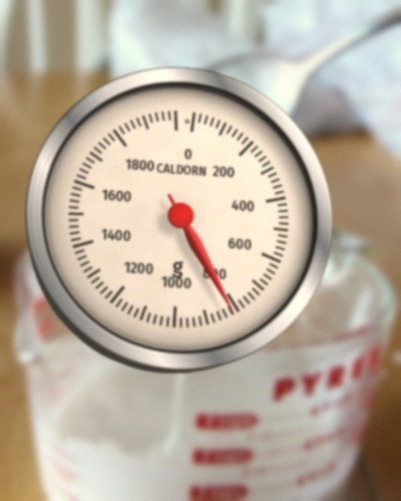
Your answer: 820 (g)
